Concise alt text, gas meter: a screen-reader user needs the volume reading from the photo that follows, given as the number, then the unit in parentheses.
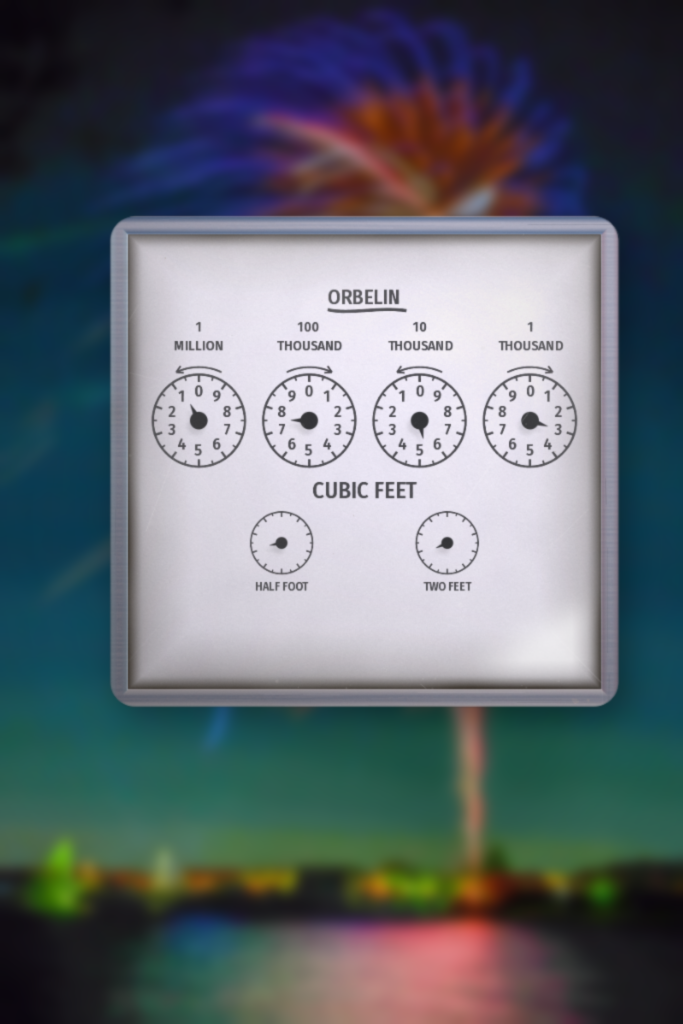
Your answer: 75300 (ft³)
